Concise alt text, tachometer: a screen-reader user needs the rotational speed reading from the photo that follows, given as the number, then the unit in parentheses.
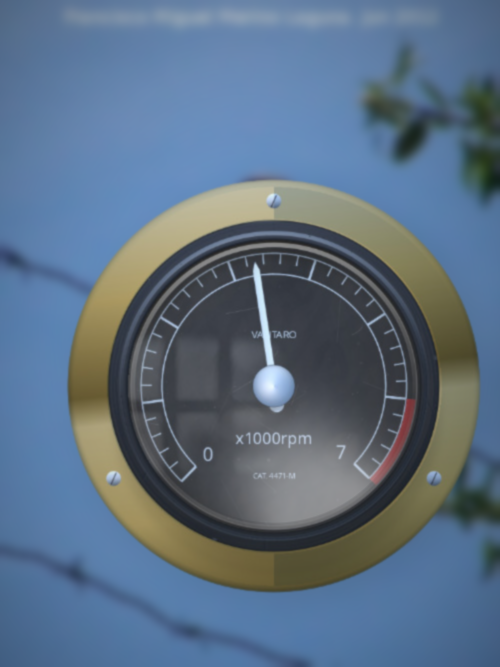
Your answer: 3300 (rpm)
